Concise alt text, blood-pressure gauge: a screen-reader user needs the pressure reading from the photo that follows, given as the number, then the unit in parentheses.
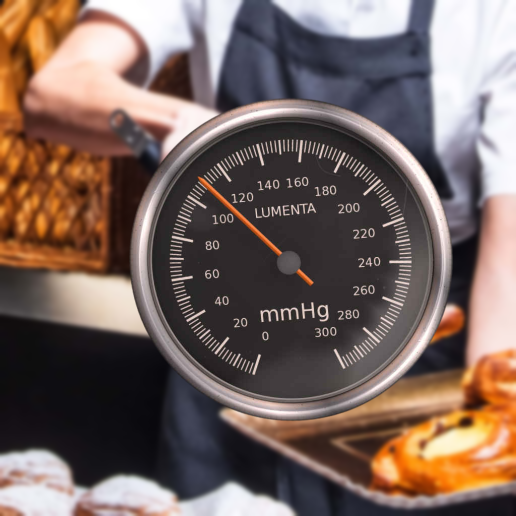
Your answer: 110 (mmHg)
